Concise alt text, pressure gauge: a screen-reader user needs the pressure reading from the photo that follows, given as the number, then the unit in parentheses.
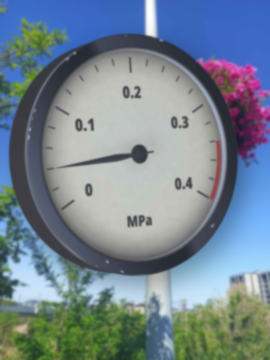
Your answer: 0.04 (MPa)
